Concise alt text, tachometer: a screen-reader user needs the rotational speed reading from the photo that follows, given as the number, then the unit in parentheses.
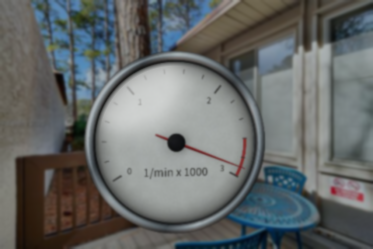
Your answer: 2900 (rpm)
